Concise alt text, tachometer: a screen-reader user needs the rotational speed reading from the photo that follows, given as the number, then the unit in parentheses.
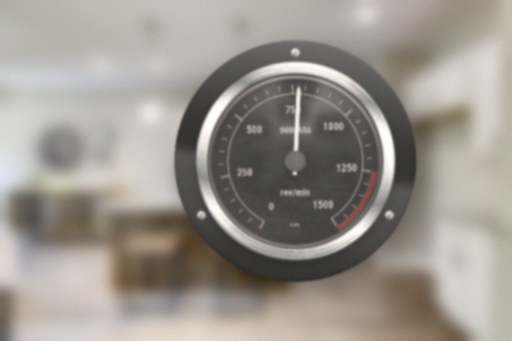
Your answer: 775 (rpm)
